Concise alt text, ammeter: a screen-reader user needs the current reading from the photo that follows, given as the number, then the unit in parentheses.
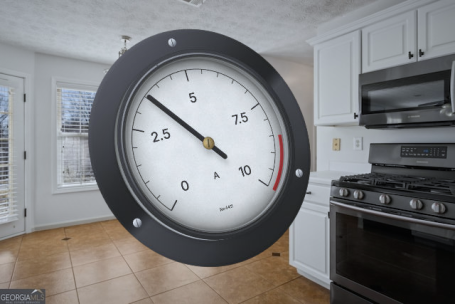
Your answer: 3.5 (A)
